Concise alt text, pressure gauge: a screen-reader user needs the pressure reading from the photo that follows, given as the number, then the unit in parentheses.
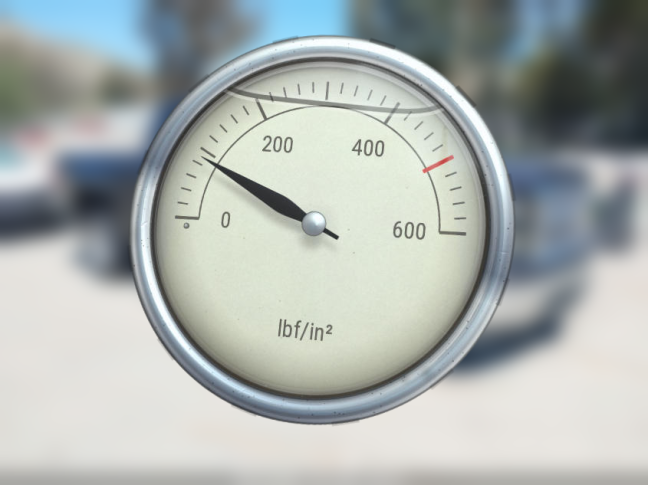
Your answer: 90 (psi)
